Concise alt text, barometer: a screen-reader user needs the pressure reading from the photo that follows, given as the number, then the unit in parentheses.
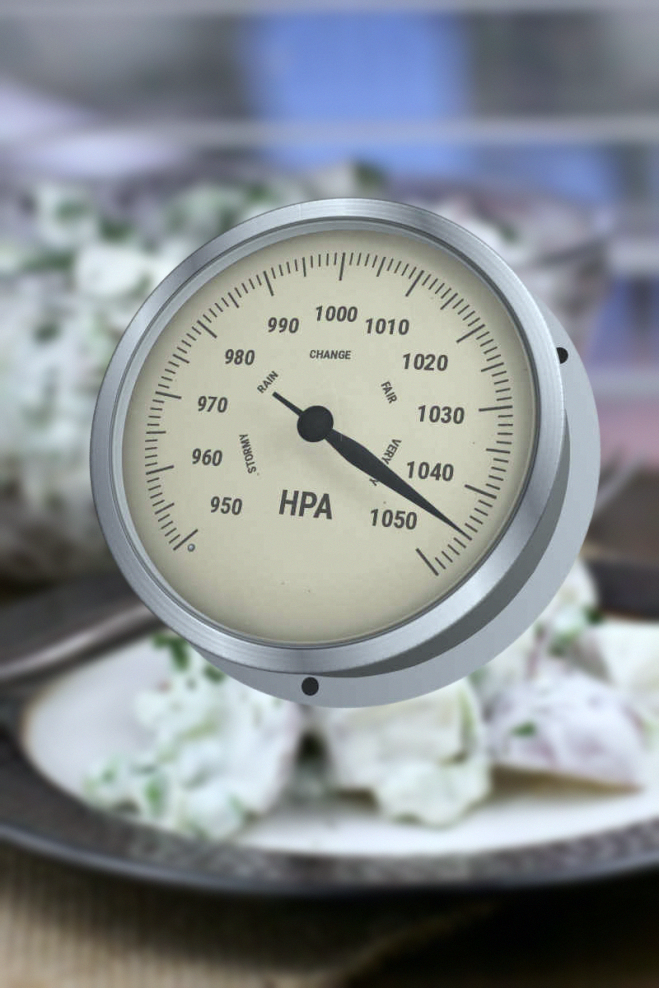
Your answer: 1045 (hPa)
